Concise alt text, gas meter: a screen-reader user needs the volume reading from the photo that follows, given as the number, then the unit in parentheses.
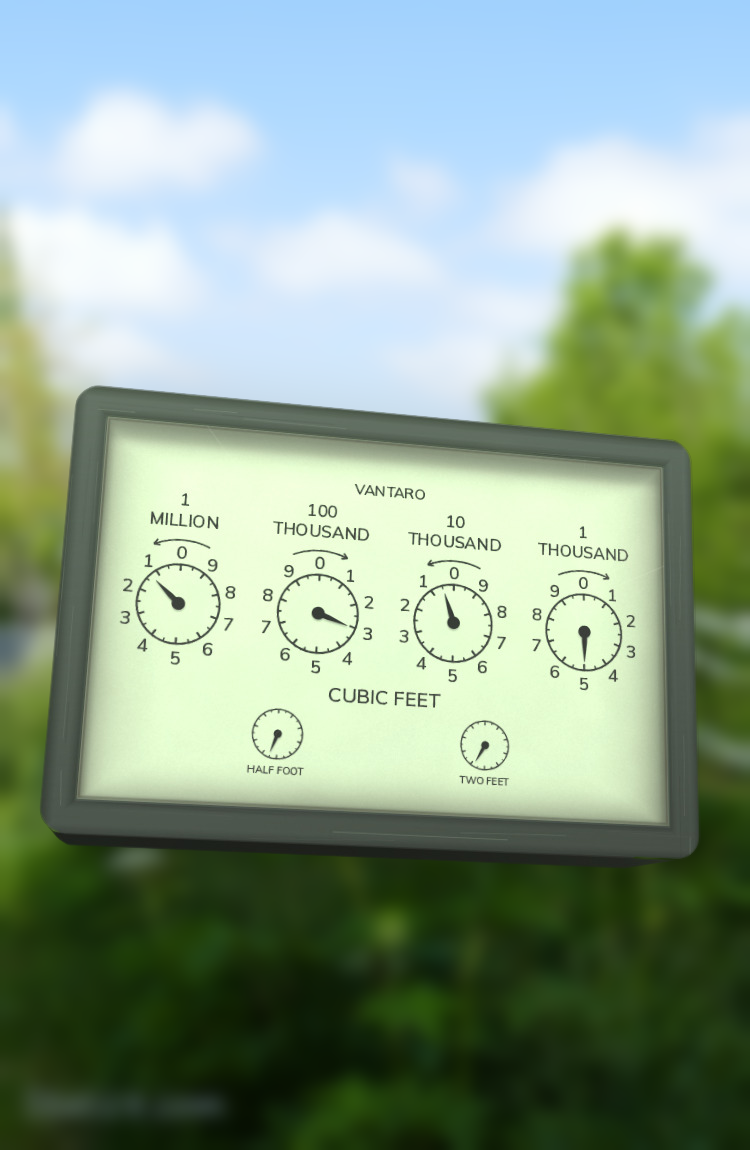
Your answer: 130500 (ft³)
